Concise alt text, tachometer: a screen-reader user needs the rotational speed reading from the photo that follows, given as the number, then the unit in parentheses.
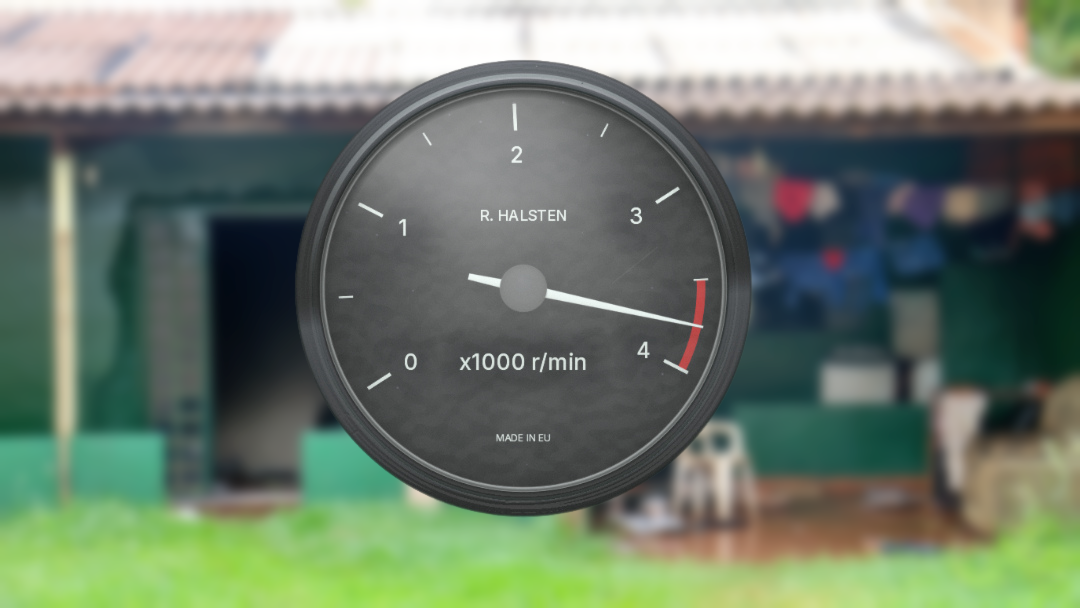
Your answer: 3750 (rpm)
